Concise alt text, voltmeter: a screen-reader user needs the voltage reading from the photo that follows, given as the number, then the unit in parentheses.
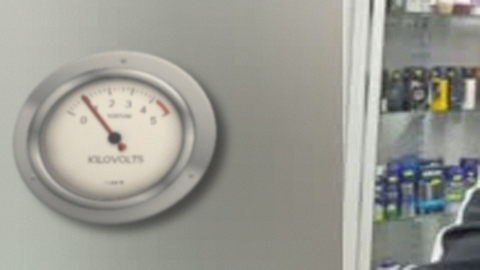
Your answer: 1 (kV)
